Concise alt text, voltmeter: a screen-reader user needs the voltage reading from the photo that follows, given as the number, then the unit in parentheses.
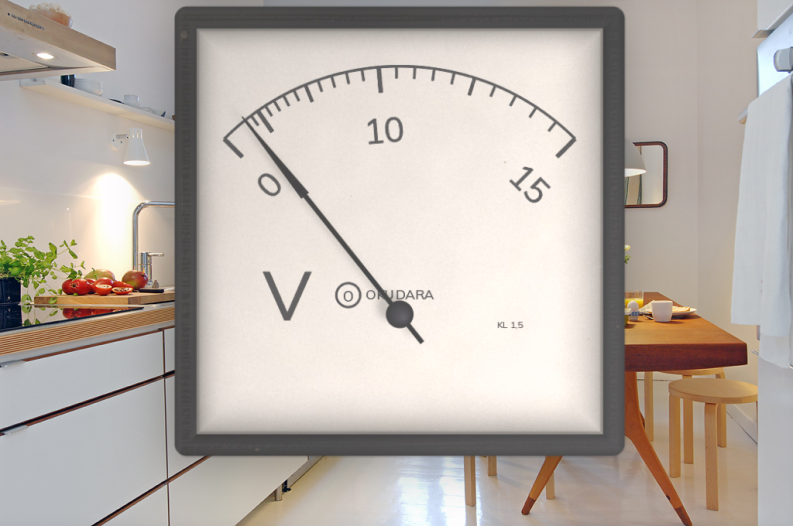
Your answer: 4 (V)
